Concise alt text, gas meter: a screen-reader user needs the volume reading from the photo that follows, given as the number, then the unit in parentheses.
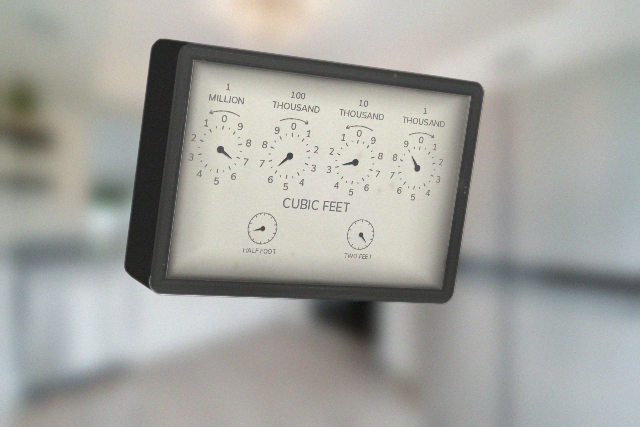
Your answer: 662900 (ft³)
